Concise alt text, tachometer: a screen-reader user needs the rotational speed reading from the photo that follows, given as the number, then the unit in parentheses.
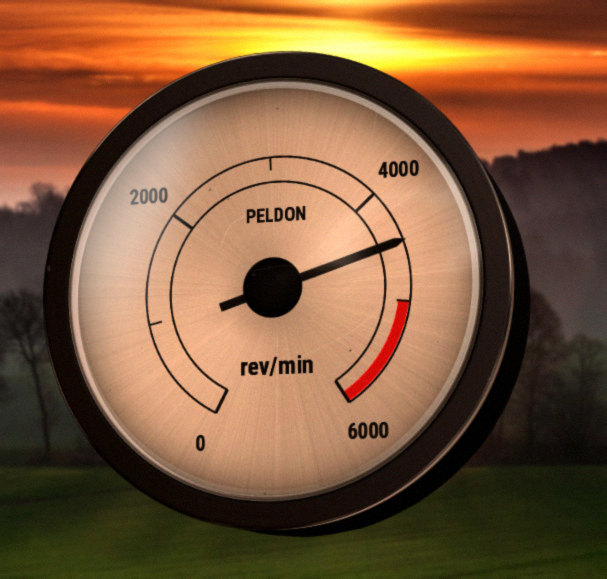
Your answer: 4500 (rpm)
